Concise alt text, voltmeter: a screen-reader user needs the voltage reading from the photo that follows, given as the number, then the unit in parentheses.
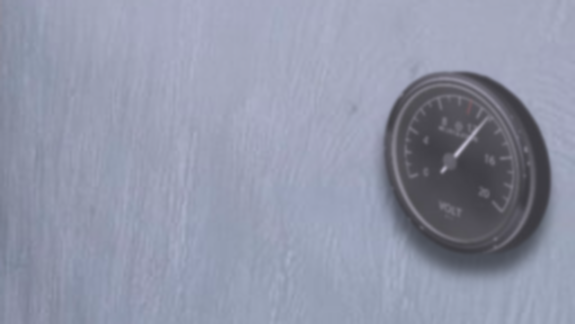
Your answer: 13 (V)
